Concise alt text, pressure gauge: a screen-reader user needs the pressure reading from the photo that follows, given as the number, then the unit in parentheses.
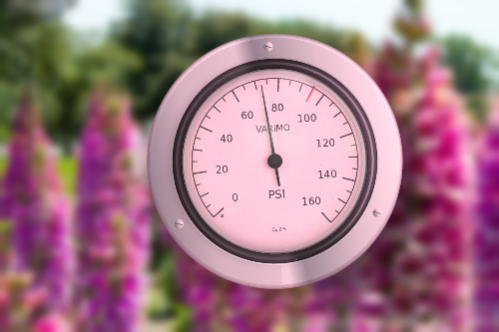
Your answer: 72.5 (psi)
